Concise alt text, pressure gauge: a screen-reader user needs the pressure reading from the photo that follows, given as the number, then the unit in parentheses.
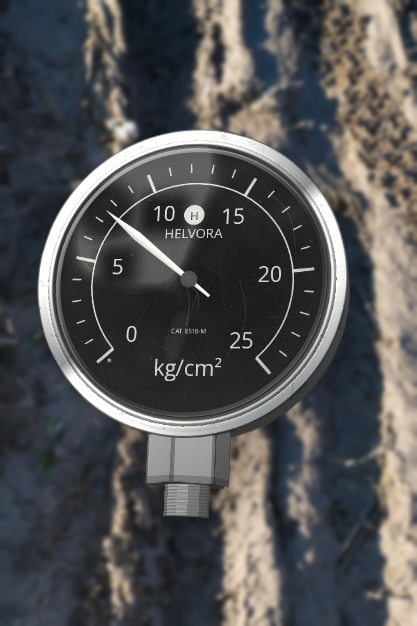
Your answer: 7.5 (kg/cm²)
